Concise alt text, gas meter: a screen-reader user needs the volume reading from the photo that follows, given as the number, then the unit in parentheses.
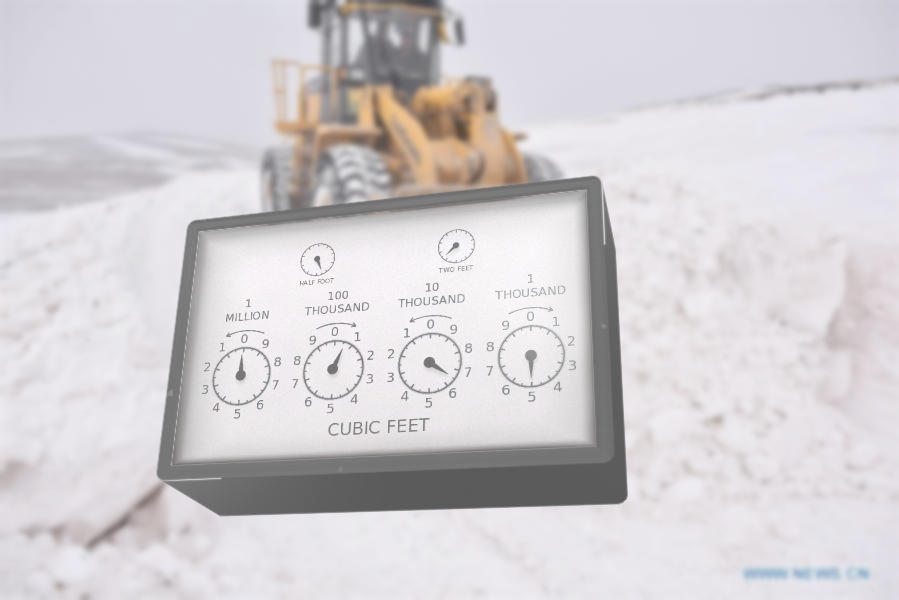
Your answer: 6500 (ft³)
